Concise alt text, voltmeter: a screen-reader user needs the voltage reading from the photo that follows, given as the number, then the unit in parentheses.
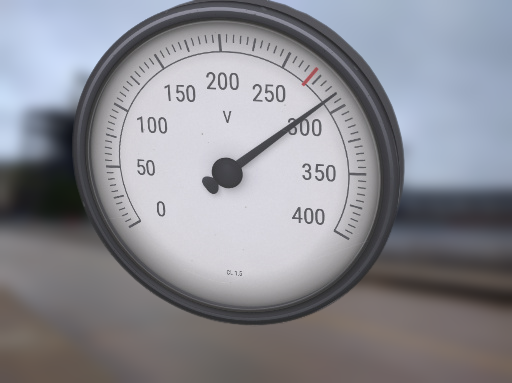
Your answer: 290 (V)
